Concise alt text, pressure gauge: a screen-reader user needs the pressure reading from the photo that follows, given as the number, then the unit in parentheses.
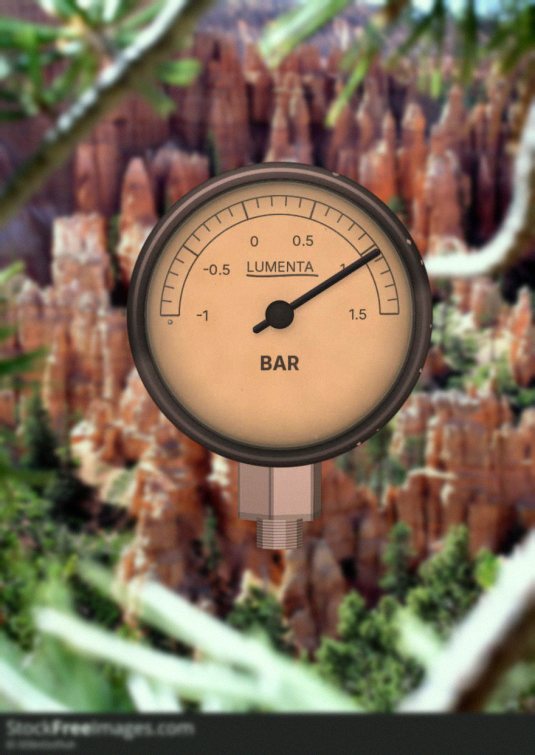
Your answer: 1.05 (bar)
